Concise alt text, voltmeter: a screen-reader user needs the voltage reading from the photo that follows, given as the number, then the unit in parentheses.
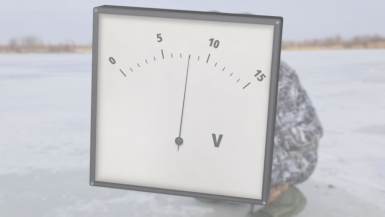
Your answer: 8 (V)
